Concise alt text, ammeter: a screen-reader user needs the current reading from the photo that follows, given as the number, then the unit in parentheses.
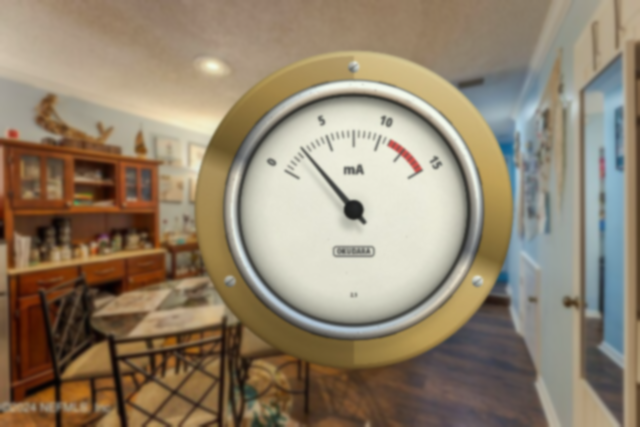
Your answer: 2.5 (mA)
